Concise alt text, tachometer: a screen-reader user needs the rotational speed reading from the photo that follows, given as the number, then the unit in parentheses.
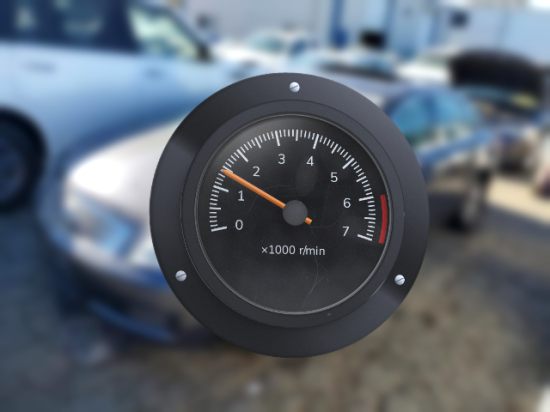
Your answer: 1400 (rpm)
